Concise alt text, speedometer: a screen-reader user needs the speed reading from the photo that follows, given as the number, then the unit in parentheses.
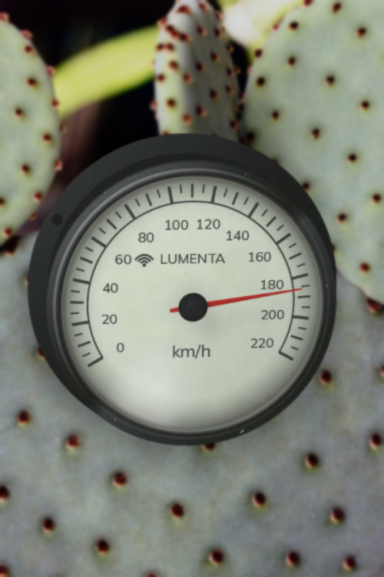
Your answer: 185 (km/h)
